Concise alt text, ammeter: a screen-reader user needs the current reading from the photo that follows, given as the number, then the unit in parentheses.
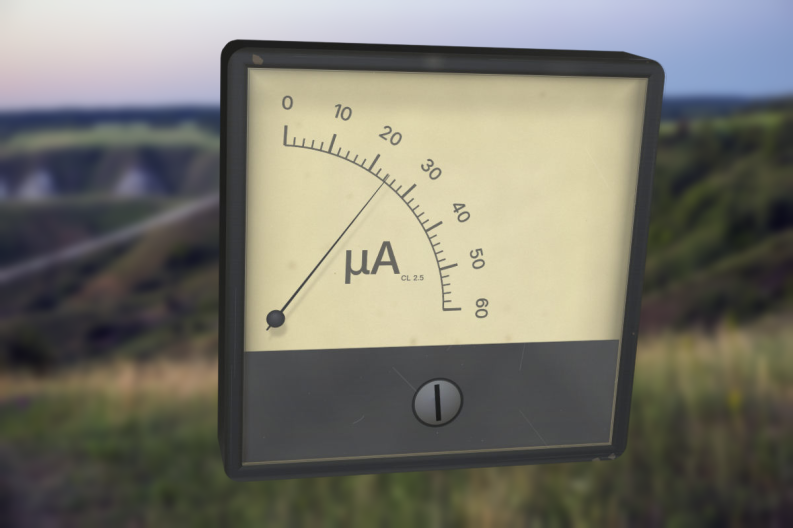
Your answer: 24 (µA)
